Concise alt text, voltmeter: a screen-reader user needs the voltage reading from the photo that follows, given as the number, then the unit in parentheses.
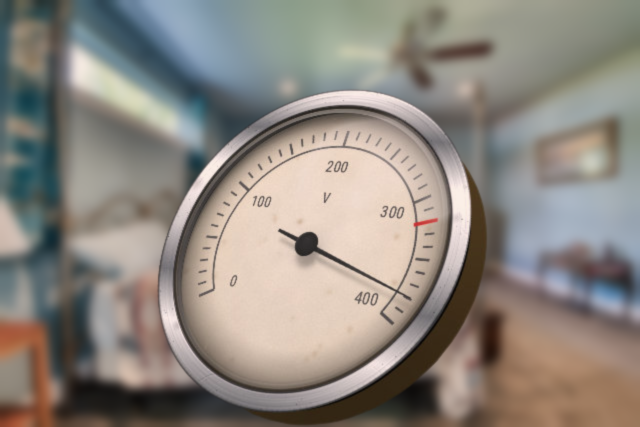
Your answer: 380 (V)
